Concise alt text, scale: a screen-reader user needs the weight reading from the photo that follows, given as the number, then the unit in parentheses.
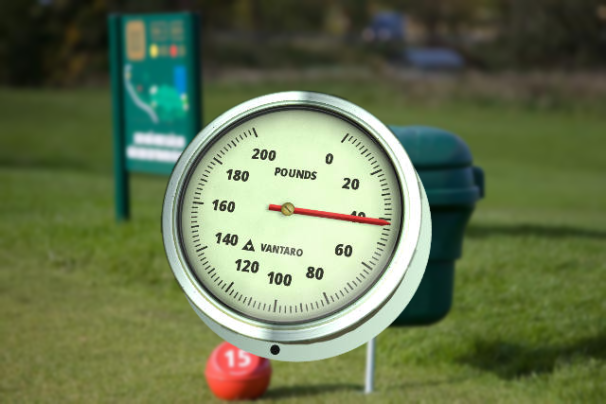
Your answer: 42 (lb)
